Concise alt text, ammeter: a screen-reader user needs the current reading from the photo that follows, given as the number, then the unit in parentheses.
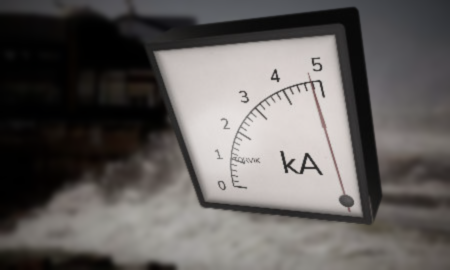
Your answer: 4.8 (kA)
